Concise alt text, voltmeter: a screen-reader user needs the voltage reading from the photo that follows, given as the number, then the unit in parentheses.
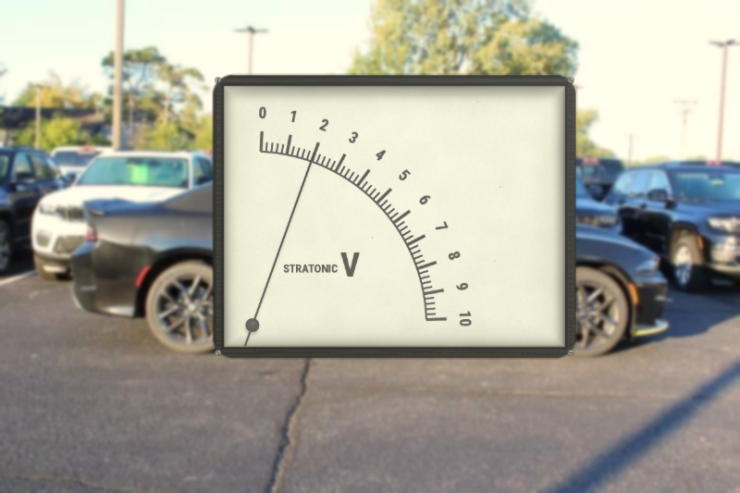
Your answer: 2 (V)
